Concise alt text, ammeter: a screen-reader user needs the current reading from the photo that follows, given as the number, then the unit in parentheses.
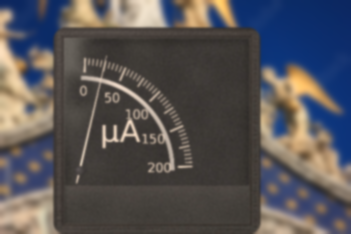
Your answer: 25 (µA)
